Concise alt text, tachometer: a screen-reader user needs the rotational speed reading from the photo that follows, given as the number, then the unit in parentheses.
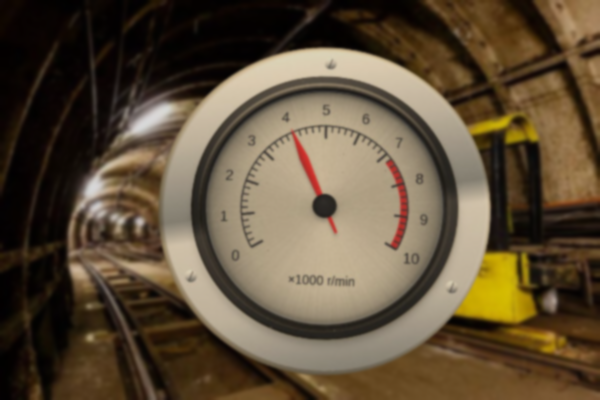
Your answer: 4000 (rpm)
